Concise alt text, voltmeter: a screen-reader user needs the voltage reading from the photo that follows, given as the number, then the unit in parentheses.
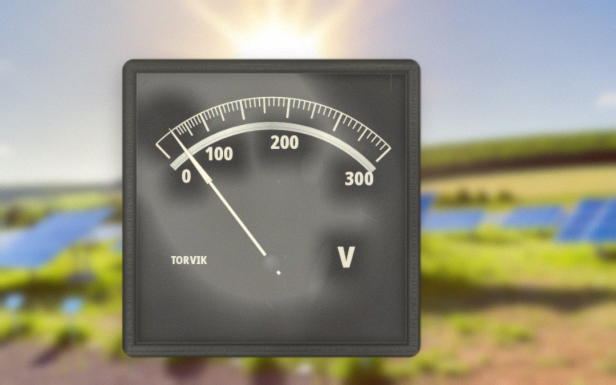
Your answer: 50 (V)
